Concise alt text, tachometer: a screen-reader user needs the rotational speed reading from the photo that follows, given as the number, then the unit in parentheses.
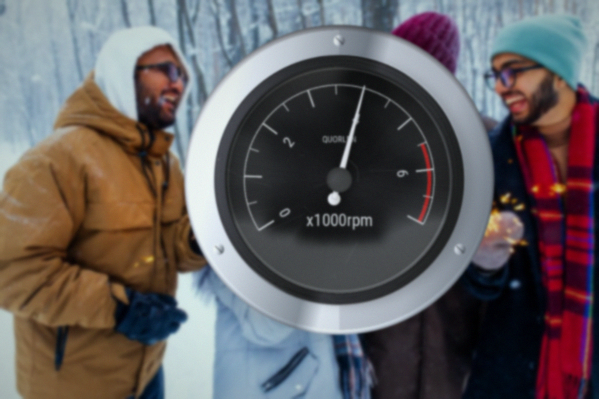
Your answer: 4000 (rpm)
